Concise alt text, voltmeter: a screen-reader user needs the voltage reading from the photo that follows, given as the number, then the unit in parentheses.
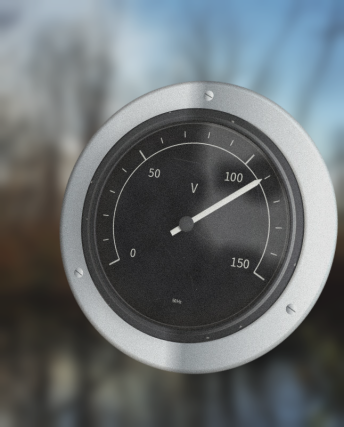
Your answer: 110 (V)
